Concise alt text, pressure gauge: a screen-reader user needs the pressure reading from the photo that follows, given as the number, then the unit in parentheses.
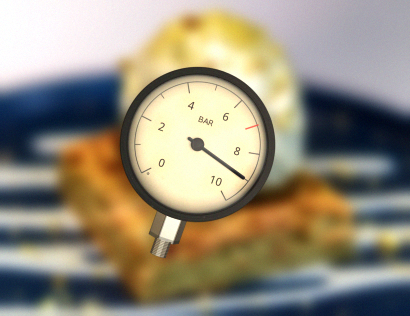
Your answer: 9 (bar)
